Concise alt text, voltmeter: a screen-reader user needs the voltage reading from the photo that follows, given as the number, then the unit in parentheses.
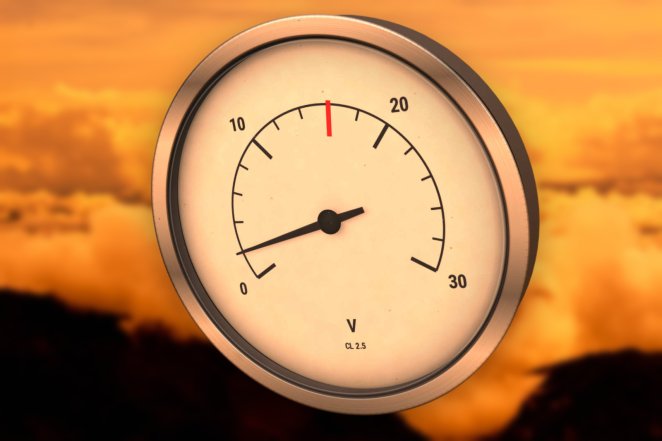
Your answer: 2 (V)
